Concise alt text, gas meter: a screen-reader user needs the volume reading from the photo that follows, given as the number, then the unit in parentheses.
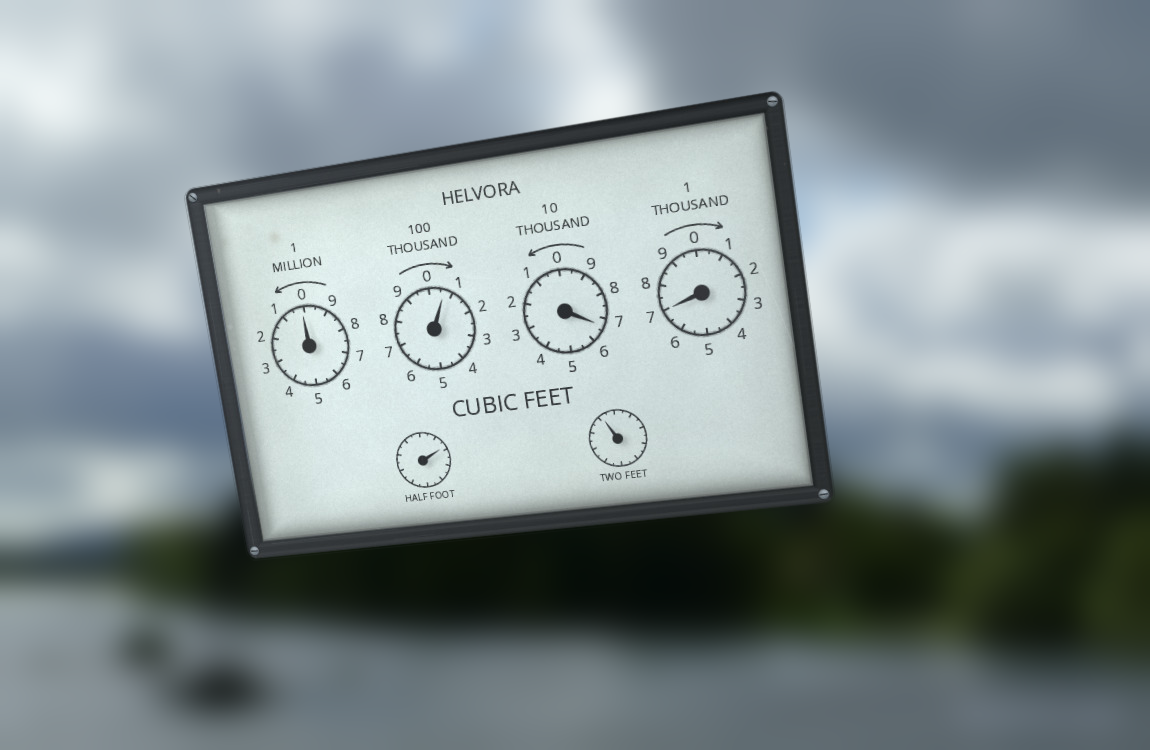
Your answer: 6700 (ft³)
